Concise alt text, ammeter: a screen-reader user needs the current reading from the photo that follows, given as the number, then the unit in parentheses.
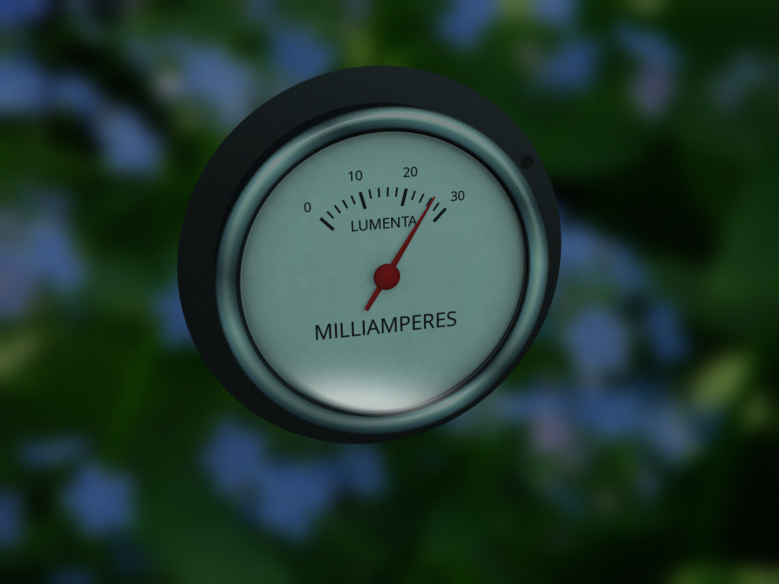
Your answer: 26 (mA)
